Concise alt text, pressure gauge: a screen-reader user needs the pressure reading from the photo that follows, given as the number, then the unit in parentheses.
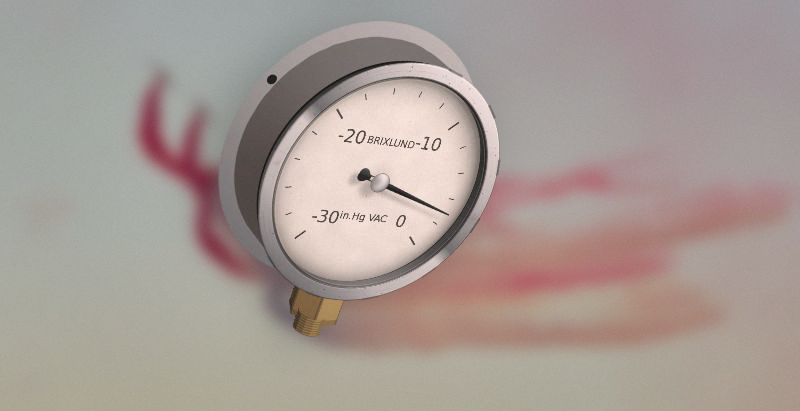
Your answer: -3 (inHg)
